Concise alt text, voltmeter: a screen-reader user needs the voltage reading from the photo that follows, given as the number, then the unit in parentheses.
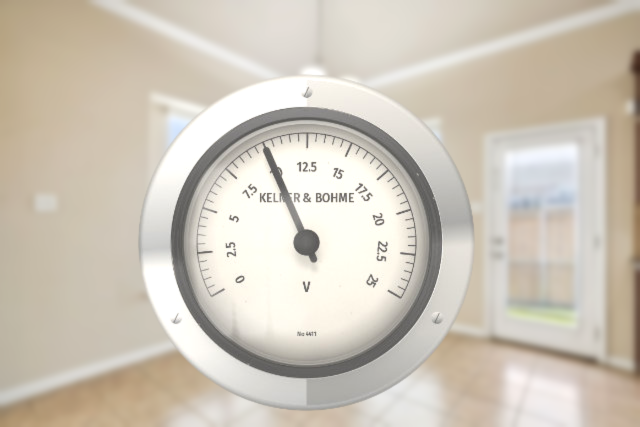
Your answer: 10 (V)
